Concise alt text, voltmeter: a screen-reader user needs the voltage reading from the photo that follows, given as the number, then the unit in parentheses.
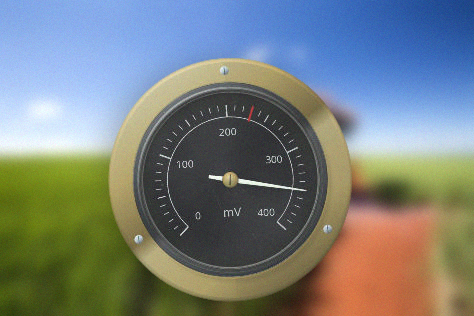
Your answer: 350 (mV)
